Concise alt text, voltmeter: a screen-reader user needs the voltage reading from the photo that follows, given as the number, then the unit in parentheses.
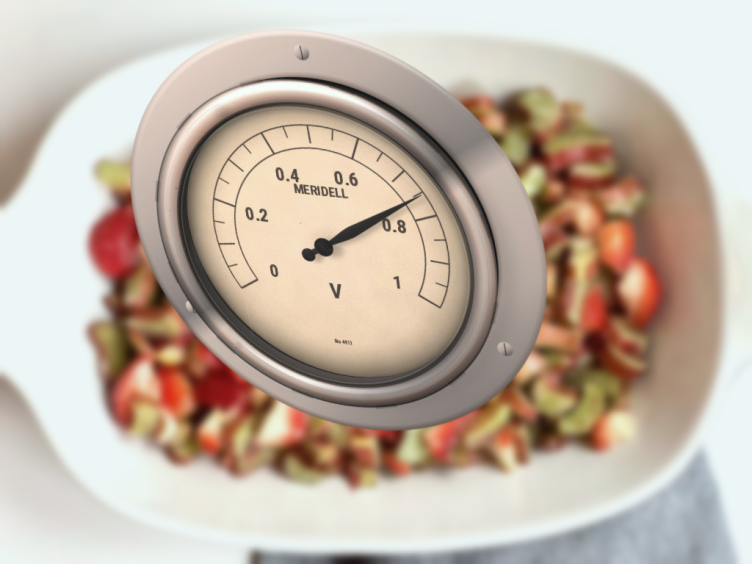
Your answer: 0.75 (V)
